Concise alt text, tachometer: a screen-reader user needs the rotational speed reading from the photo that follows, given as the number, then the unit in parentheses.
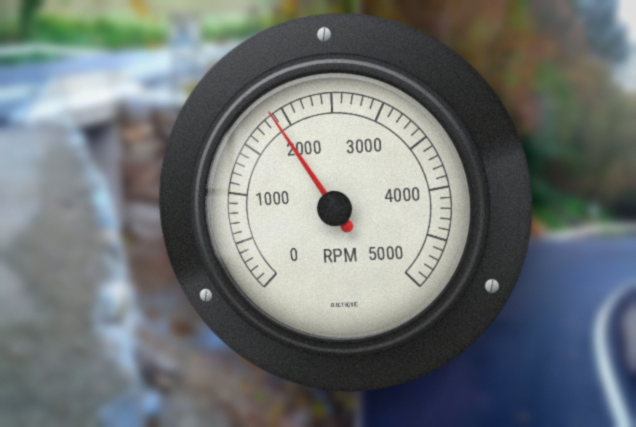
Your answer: 1900 (rpm)
